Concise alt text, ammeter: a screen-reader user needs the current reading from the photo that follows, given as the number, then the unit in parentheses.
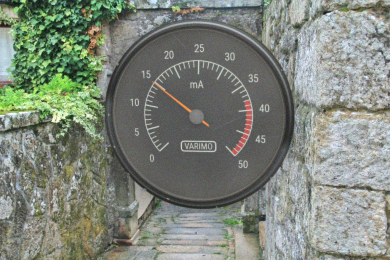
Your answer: 15 (mA)
